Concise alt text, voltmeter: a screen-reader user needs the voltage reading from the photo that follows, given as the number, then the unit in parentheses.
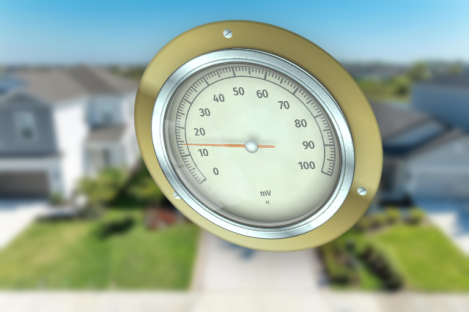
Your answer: 15 (mV)
